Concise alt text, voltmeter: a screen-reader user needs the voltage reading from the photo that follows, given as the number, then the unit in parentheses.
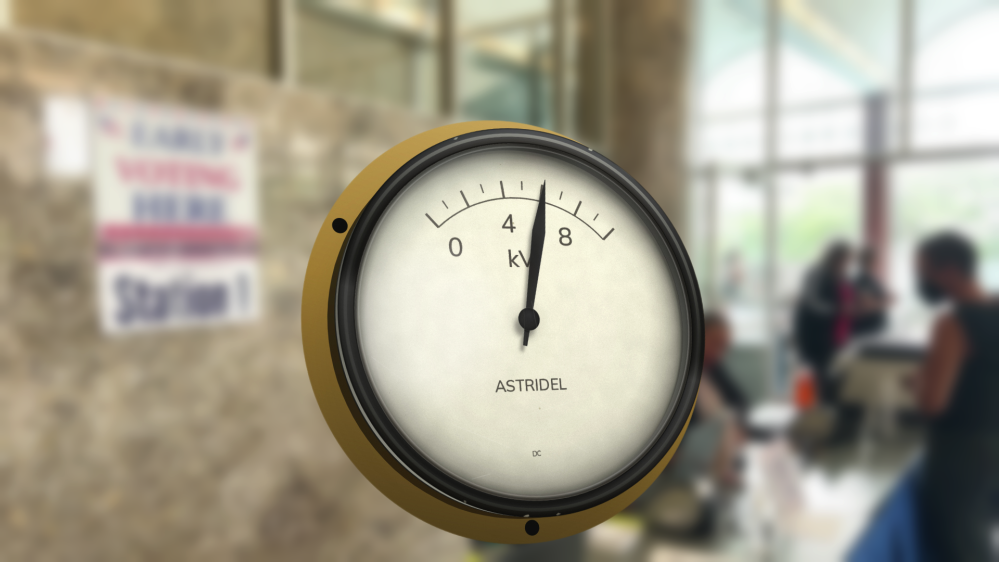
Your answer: 6 (kV)
